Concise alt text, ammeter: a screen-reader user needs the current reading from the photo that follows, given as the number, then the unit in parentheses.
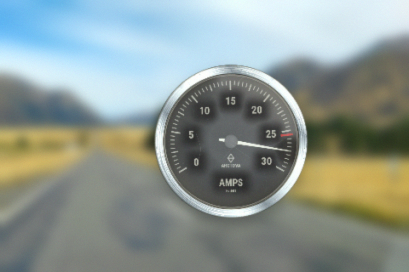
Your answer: 27.5 (A)
